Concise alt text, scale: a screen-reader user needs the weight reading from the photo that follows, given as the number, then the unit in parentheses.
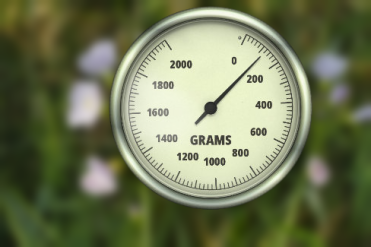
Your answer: 120 (g)
